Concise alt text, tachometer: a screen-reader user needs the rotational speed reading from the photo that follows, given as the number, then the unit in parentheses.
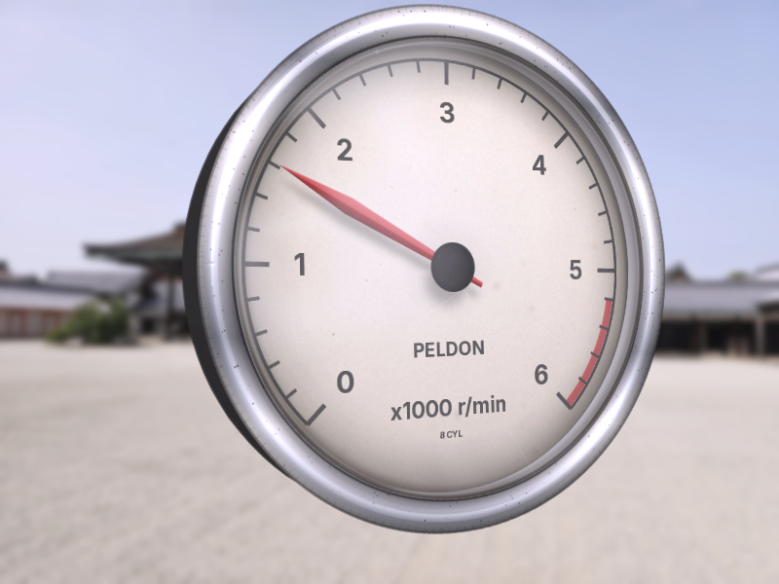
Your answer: 1600 (rpm)
